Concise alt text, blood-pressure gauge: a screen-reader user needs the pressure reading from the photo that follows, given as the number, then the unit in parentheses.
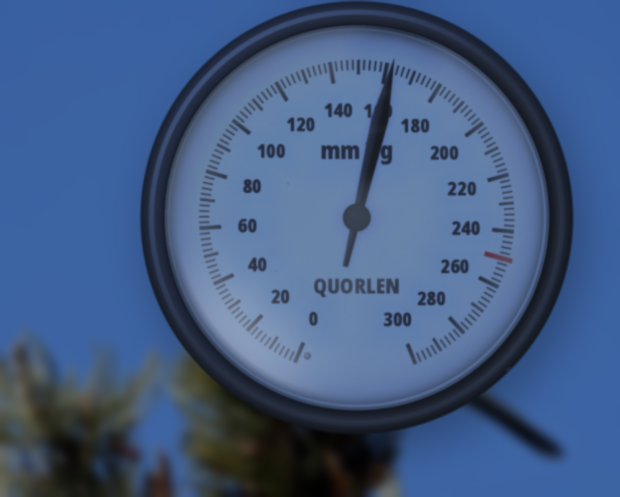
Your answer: 162 (mmHg)
